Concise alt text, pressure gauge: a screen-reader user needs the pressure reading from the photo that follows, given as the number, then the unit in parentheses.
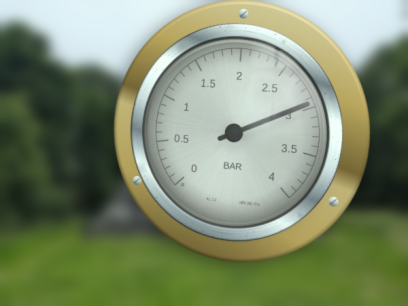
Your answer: 2.95 (bar)
